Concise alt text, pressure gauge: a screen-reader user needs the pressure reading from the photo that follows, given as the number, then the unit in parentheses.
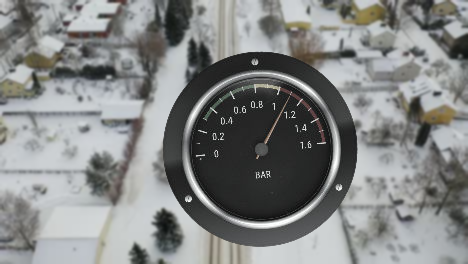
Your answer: 1.1 (bar)
